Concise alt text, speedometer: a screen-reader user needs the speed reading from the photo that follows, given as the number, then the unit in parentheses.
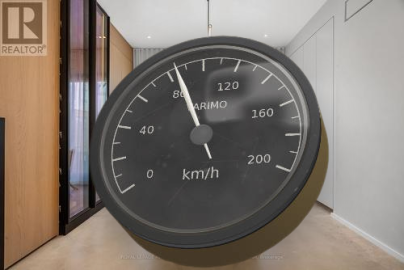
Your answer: 85 (km/h)
